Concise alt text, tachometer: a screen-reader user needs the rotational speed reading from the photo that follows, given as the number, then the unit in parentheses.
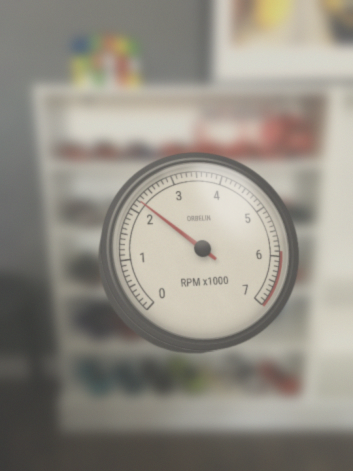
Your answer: 2200 (rpm)
